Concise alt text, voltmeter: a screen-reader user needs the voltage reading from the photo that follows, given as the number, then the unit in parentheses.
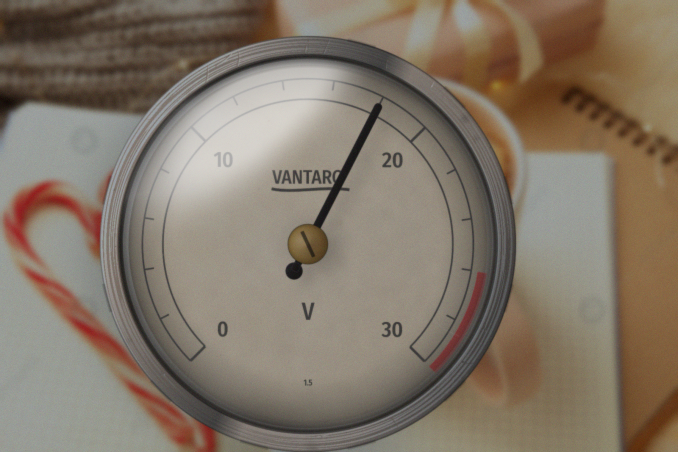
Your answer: 18 (V)
